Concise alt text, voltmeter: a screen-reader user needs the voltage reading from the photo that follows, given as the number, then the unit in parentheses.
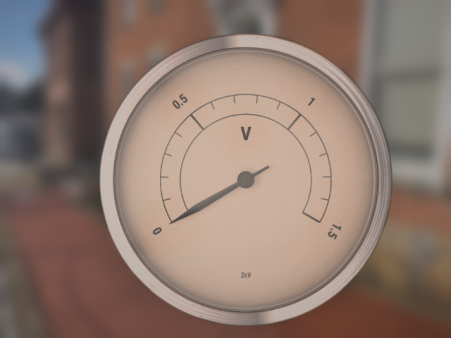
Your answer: 0 (V)
